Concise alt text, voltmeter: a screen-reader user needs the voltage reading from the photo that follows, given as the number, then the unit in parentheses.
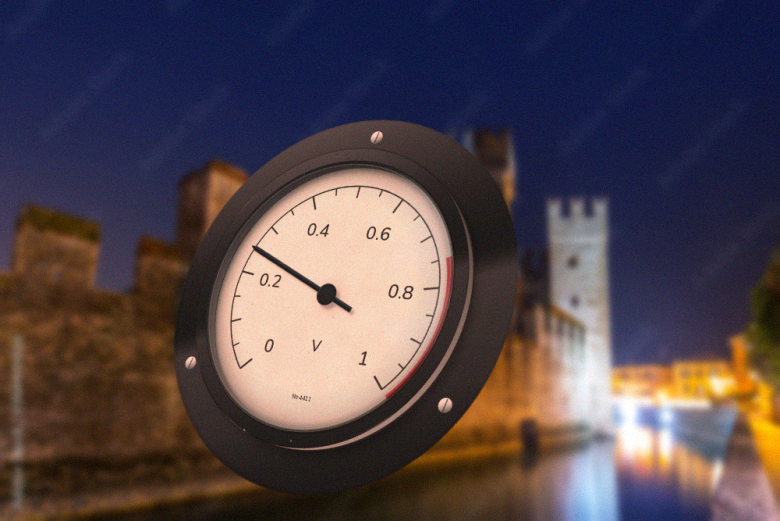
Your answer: 0.25 (V)
